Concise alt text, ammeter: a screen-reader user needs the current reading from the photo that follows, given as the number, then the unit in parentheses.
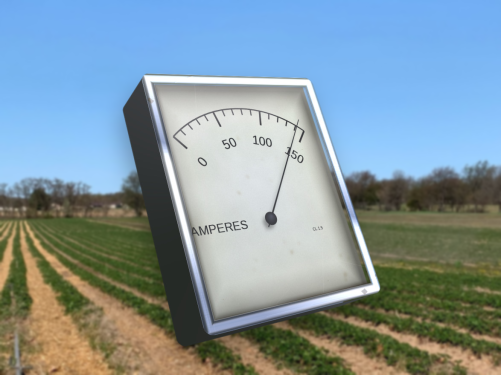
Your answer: 140 (A)
